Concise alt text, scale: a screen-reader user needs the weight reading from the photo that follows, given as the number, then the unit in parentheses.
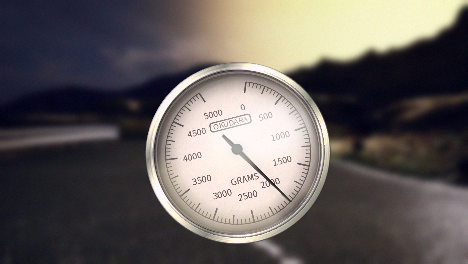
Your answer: 2000 (g)
